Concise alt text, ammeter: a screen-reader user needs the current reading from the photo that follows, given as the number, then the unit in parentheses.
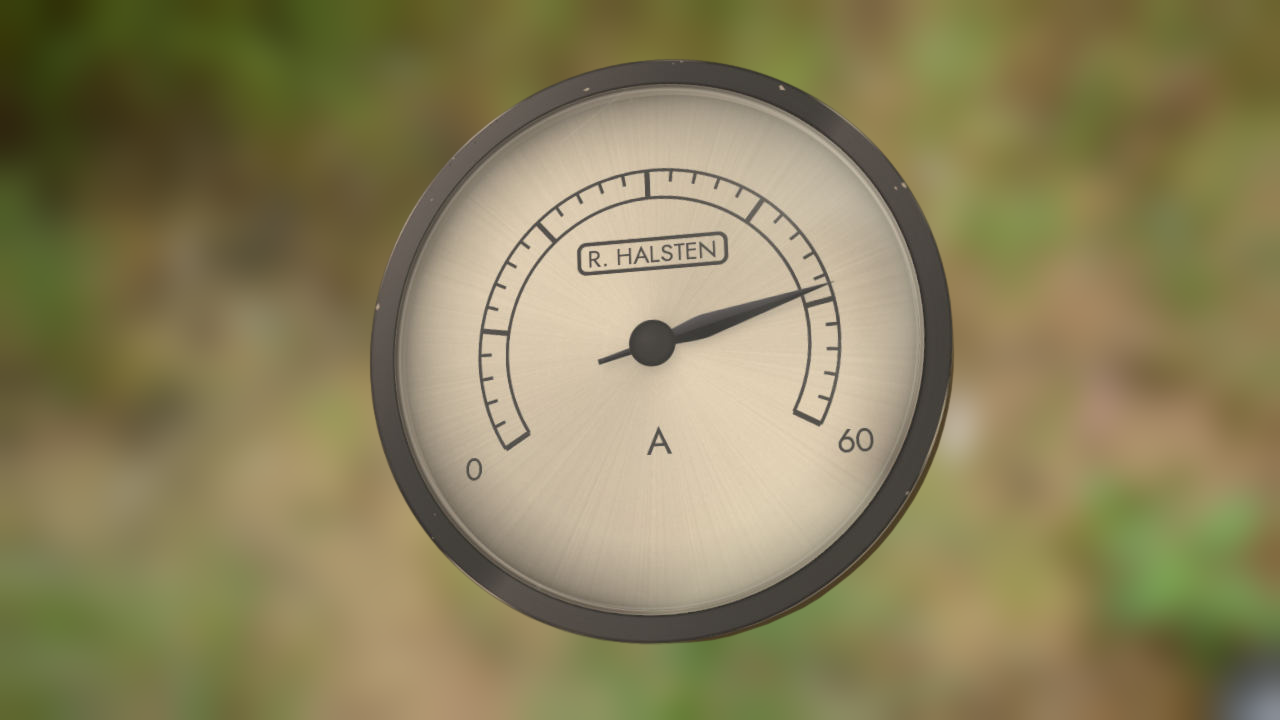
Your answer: 49 (A)
